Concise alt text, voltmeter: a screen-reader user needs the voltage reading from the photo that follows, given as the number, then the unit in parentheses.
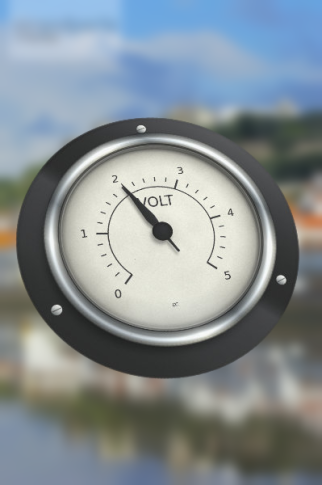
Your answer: 2 (V)
